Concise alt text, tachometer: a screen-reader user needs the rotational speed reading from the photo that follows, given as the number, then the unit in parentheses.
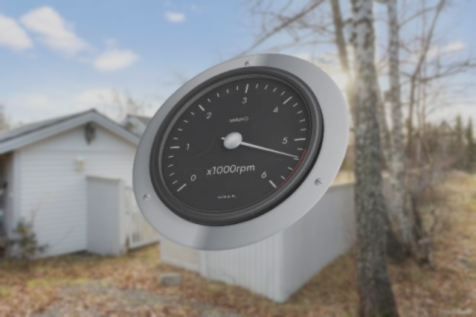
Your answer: 5400 (rpm)
